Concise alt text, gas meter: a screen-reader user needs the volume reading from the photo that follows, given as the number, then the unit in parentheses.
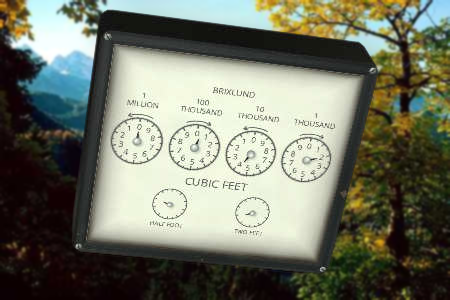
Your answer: 4200 (ft³)
